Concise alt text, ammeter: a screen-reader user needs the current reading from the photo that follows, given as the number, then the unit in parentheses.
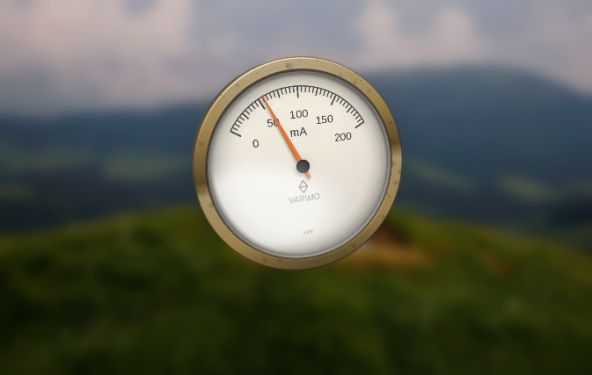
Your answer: 55 (mA)
